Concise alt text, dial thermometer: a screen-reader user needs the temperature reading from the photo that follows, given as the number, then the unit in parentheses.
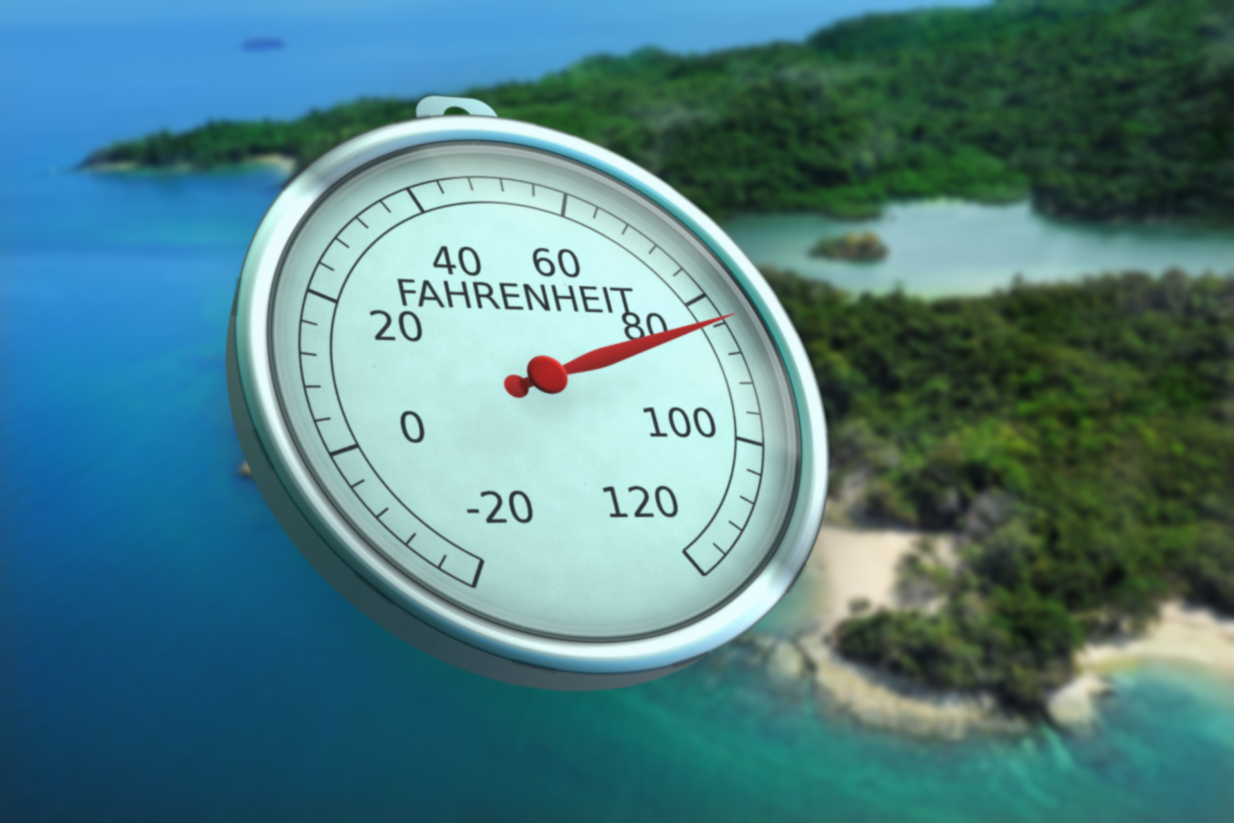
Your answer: 84 (°F)
